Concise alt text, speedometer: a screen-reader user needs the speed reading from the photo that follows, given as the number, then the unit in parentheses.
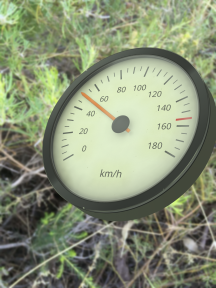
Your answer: 50 (km/h)
